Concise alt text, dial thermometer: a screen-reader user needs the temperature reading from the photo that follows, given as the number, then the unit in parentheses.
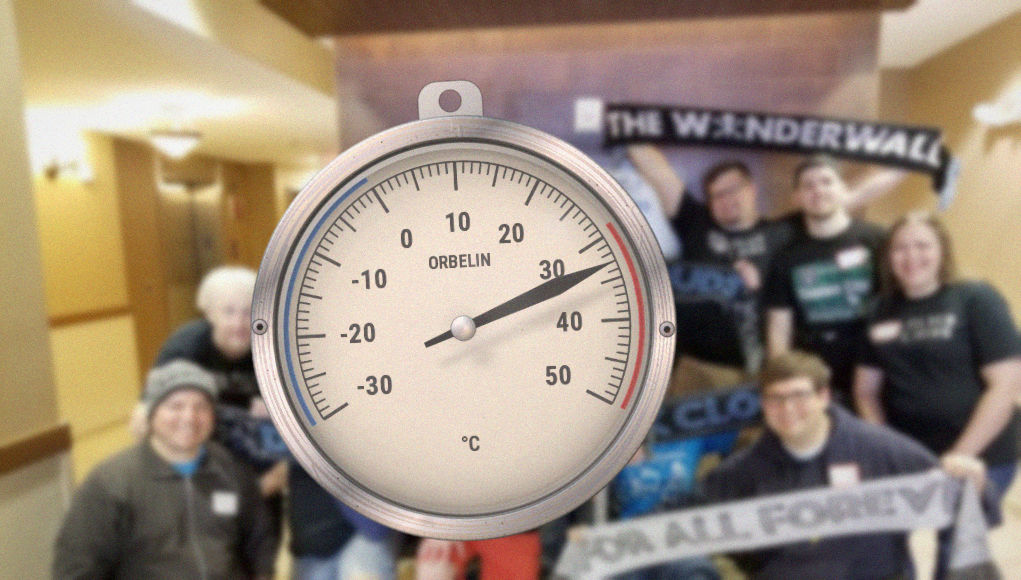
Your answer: 33 (°C)
